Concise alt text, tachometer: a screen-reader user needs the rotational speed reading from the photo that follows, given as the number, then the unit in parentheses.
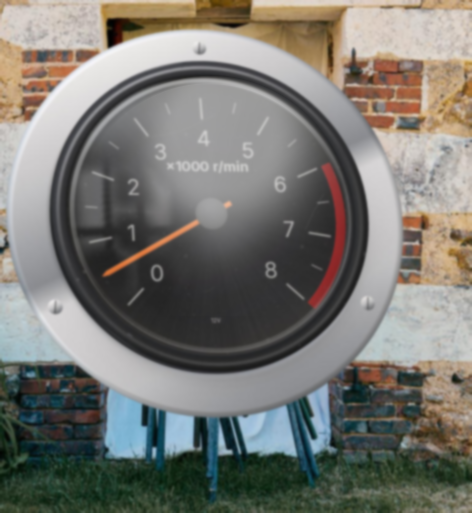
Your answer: 500 (rpm)
